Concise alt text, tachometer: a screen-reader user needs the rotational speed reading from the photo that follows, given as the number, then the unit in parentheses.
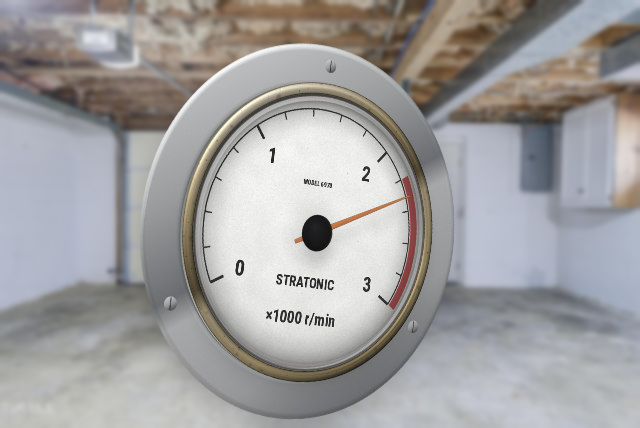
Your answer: 2300 (rpm)
